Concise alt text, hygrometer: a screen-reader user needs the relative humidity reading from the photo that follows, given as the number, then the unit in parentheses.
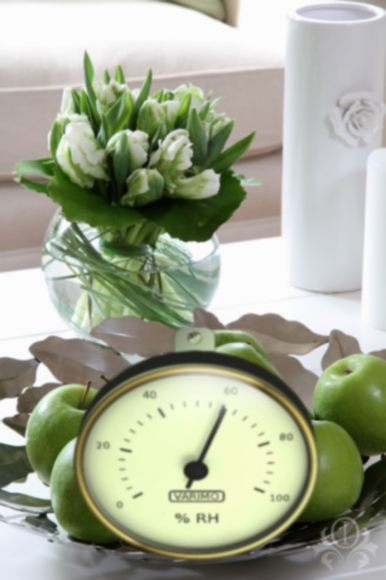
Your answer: 60 (%)
